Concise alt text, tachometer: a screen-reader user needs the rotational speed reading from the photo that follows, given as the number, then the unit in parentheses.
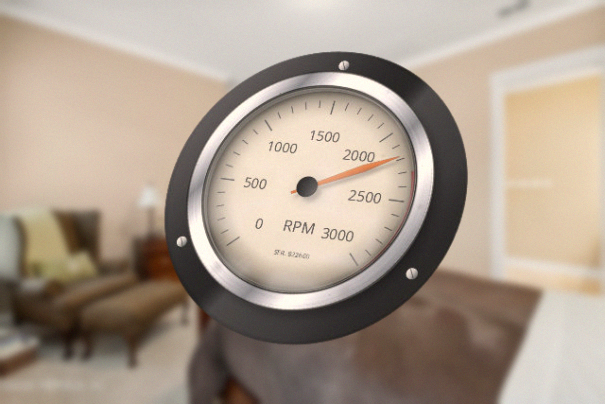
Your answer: 2200 (rpm)
